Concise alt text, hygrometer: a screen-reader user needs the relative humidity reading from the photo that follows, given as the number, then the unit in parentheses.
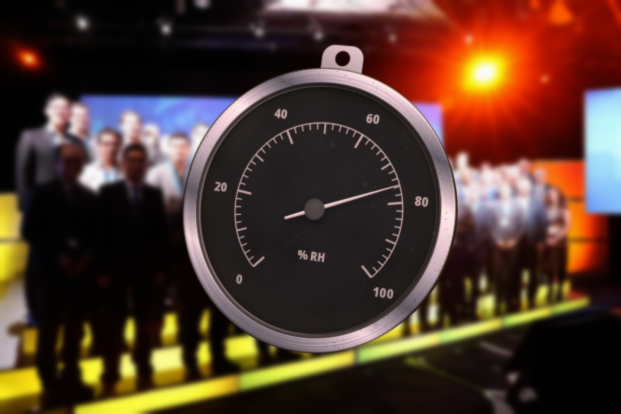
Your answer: 76 (%)
